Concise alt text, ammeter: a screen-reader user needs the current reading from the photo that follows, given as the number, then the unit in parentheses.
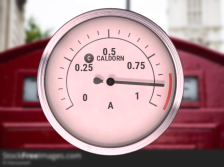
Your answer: 0.9 (A)
